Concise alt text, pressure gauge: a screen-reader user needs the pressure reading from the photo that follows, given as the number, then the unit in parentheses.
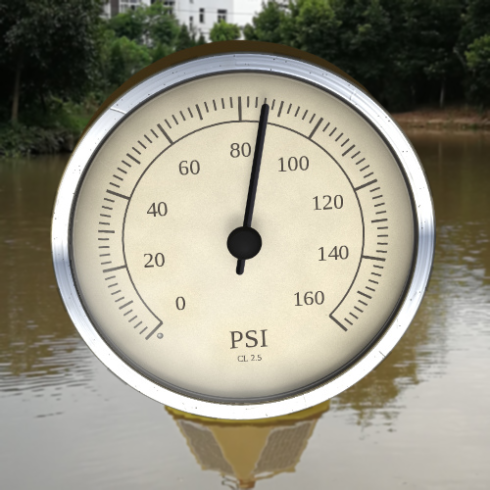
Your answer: 86 (psi)
